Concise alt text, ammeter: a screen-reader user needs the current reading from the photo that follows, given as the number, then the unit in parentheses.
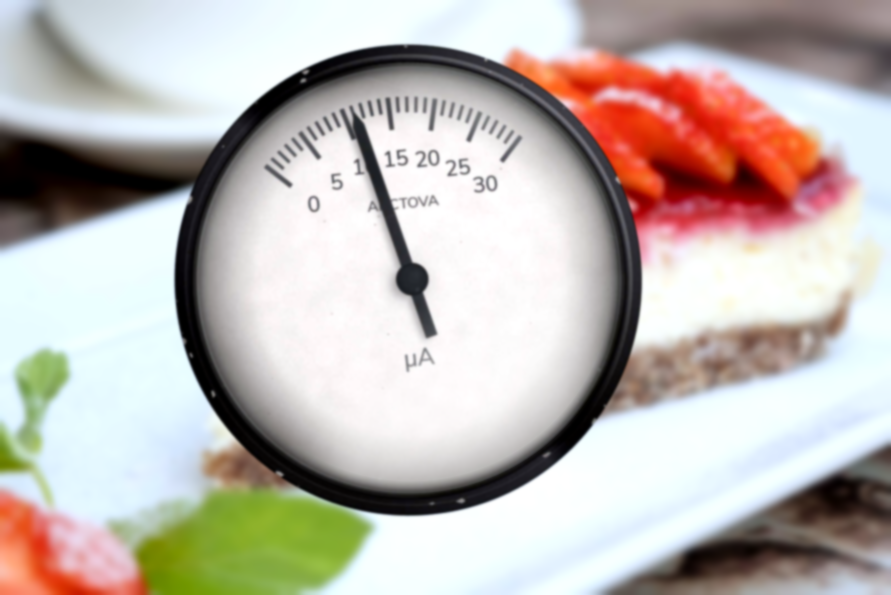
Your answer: 11 (µA)
